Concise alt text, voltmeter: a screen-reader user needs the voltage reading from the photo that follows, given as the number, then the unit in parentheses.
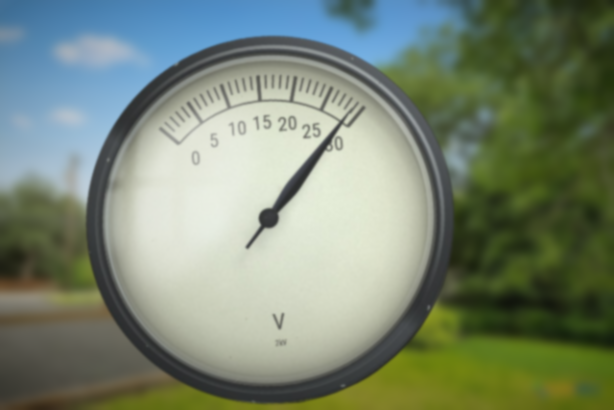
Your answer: 29 (V)
